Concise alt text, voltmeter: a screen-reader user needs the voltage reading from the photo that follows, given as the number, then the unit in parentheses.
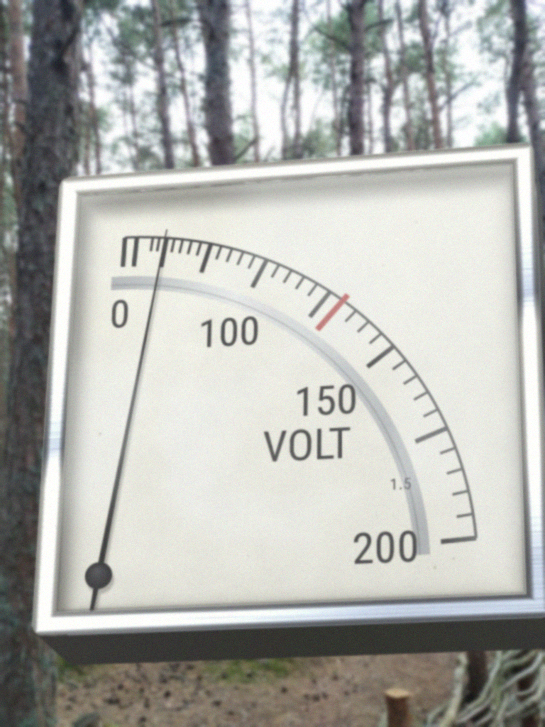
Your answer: 50 (V)
